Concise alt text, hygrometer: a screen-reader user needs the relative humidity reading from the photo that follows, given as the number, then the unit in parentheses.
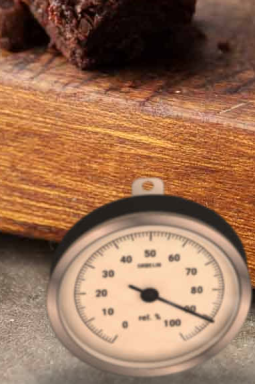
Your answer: 90 (%)
